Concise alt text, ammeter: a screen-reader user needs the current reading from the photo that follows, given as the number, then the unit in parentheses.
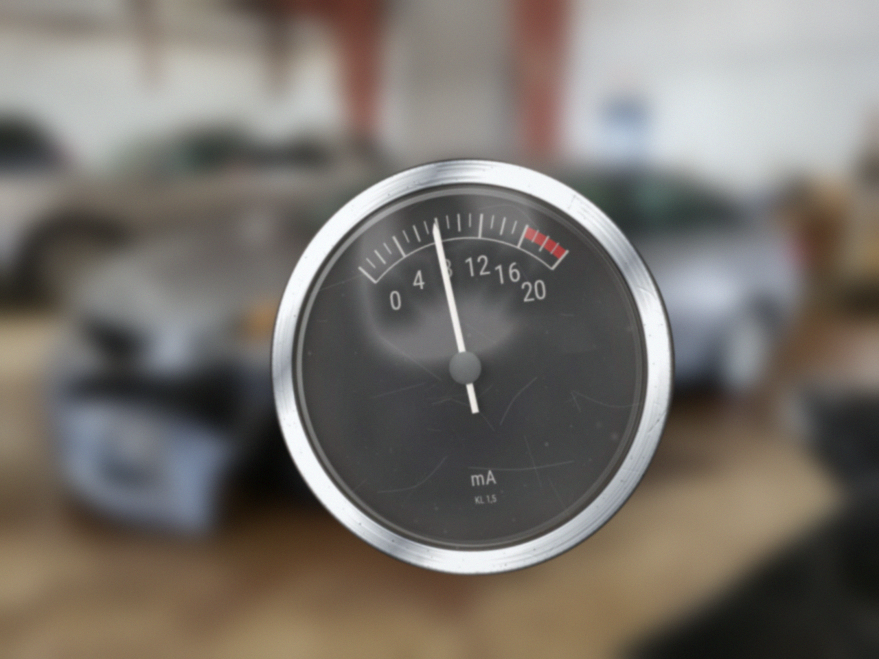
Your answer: 8 (mA)
